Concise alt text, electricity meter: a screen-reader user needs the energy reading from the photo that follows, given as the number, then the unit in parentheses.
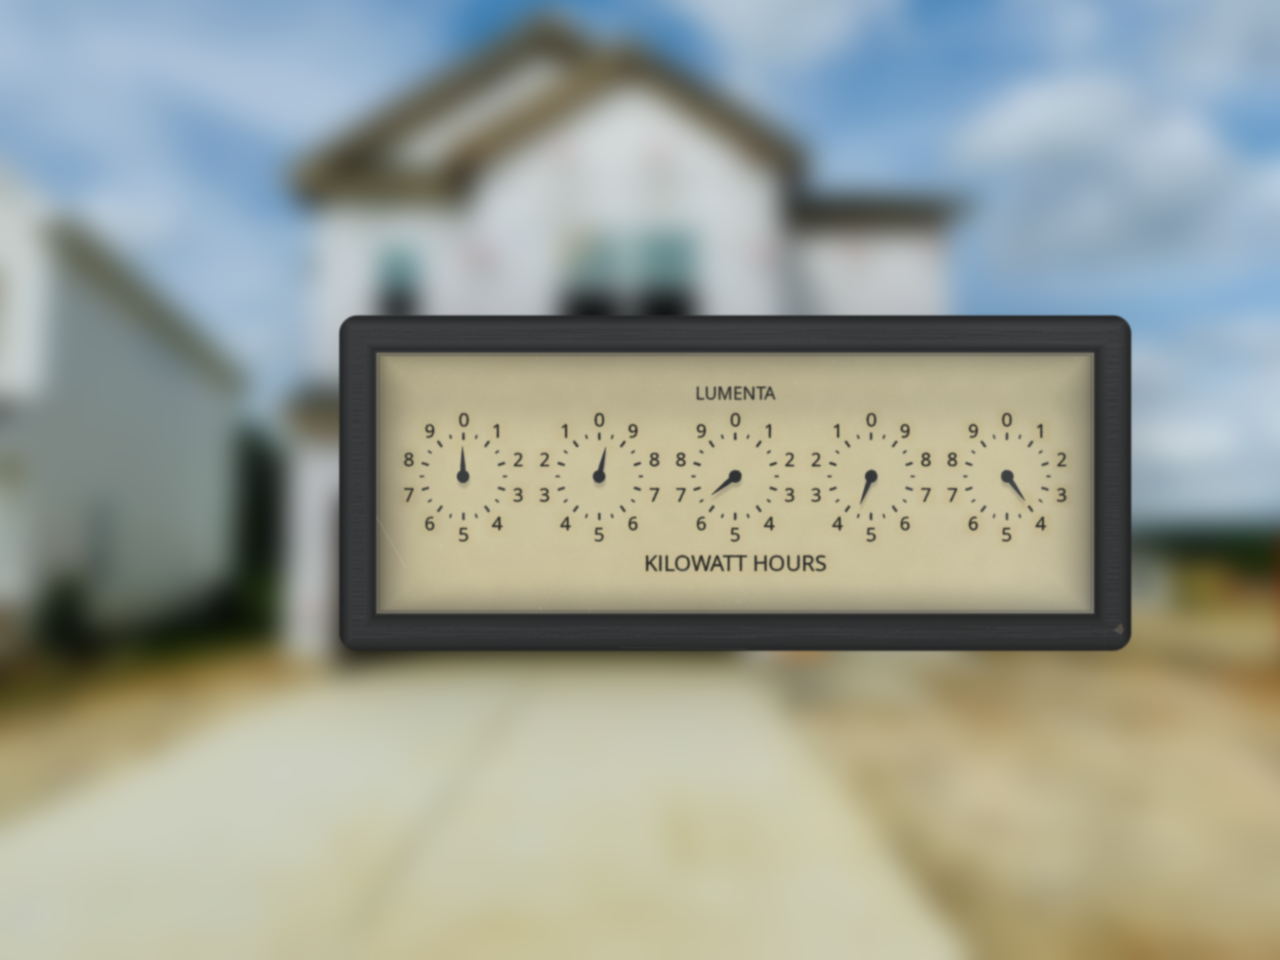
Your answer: 99644 (kWh)
